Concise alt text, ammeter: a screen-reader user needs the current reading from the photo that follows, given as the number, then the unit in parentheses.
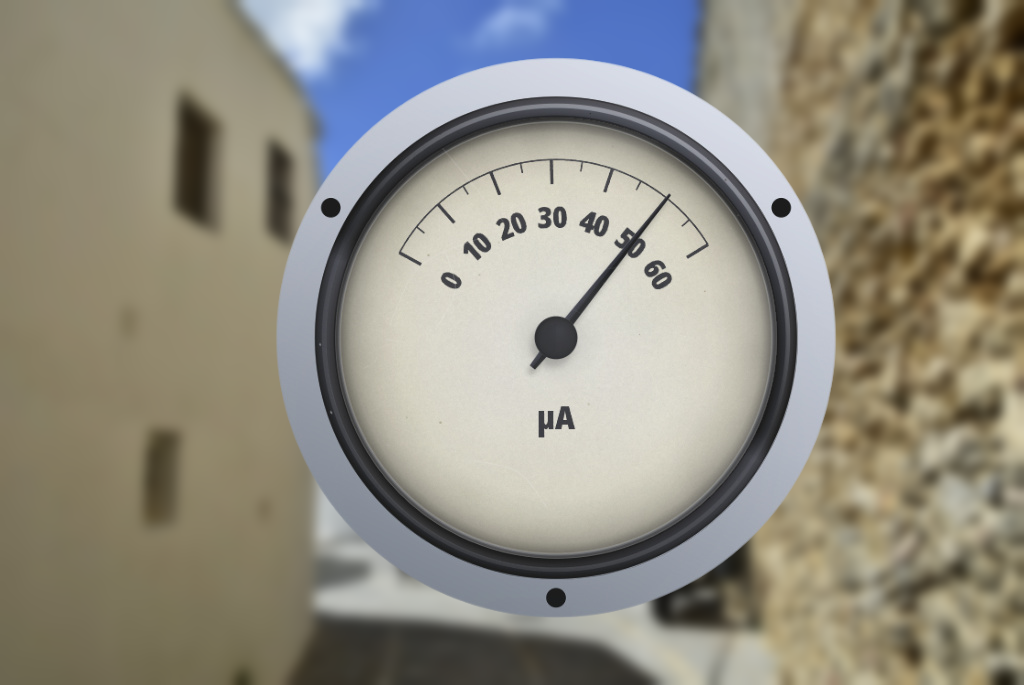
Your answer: 50 (µA)
